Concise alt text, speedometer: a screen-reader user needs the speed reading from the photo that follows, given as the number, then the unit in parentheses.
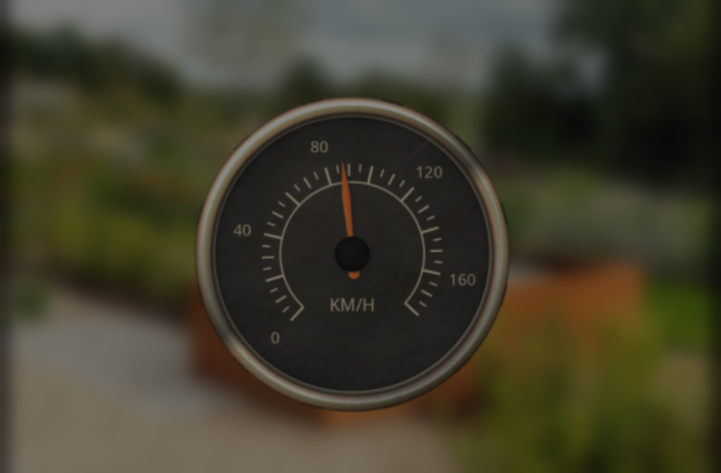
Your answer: 87.5 (km/h)
